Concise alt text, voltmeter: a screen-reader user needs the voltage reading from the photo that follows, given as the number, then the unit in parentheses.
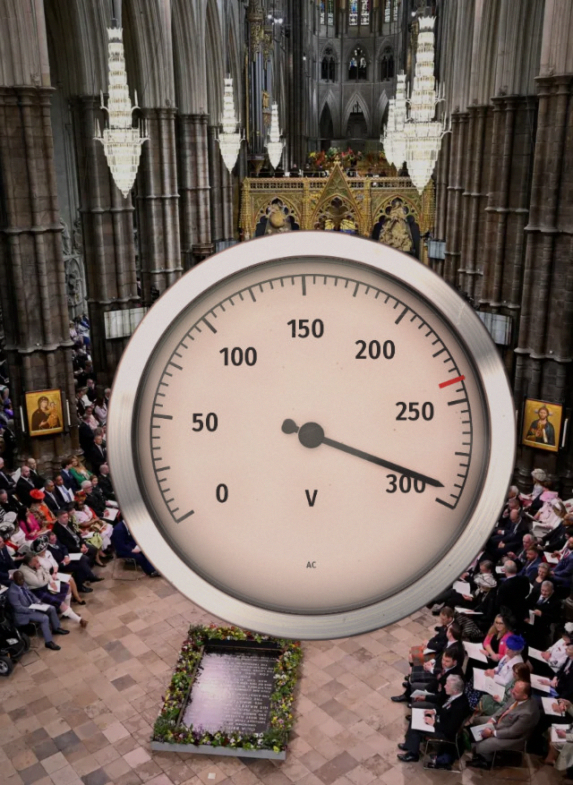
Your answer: 292.5 (V)
